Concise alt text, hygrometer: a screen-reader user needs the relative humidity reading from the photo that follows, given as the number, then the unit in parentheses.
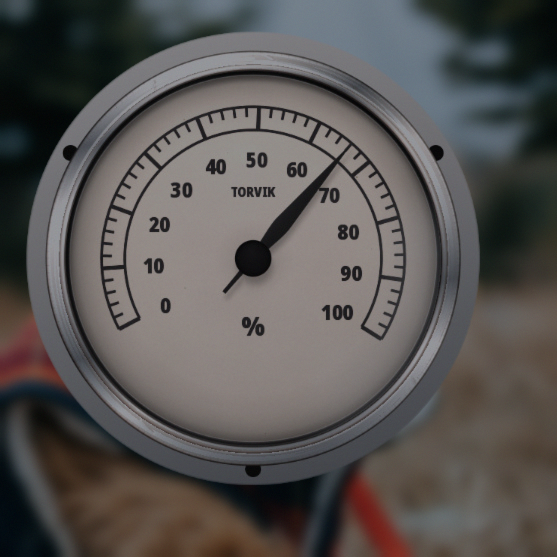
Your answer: 66 (%)
